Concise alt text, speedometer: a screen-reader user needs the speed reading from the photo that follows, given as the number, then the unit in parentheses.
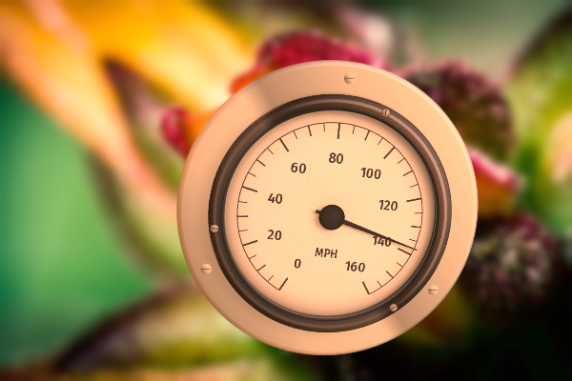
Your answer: 137.5 (mph)
